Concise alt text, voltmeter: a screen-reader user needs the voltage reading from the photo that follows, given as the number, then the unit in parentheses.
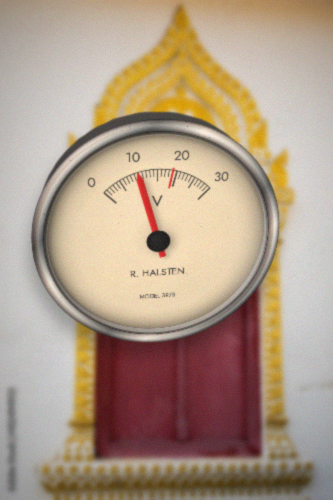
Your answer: 10 (V)
